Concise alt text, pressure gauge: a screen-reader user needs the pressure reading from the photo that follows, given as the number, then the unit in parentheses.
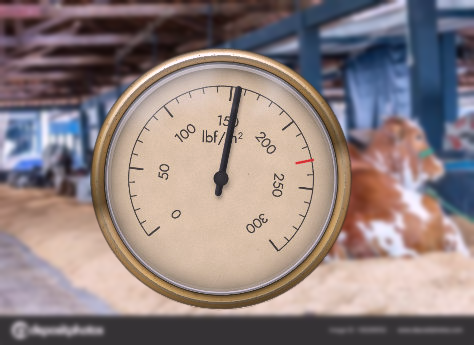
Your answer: 155 (psi)
